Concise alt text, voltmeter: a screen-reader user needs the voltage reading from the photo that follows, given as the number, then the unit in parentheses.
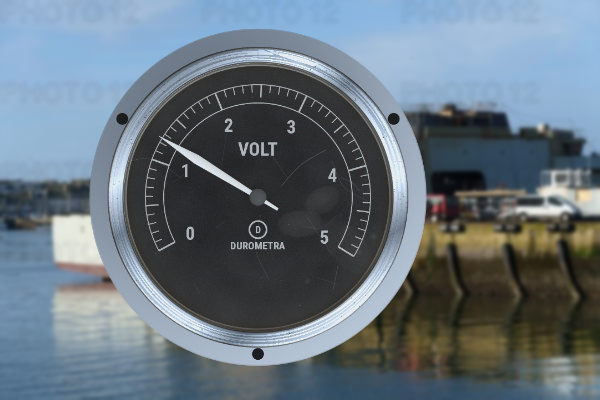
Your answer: 1.25 (V)
